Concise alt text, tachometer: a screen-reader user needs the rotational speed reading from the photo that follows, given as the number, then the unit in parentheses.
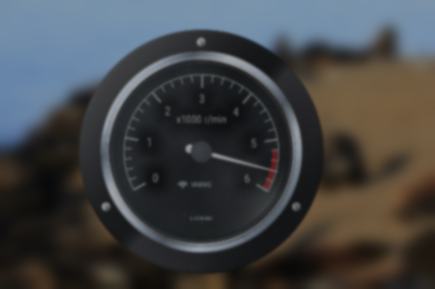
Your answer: 5600 (rpm)
